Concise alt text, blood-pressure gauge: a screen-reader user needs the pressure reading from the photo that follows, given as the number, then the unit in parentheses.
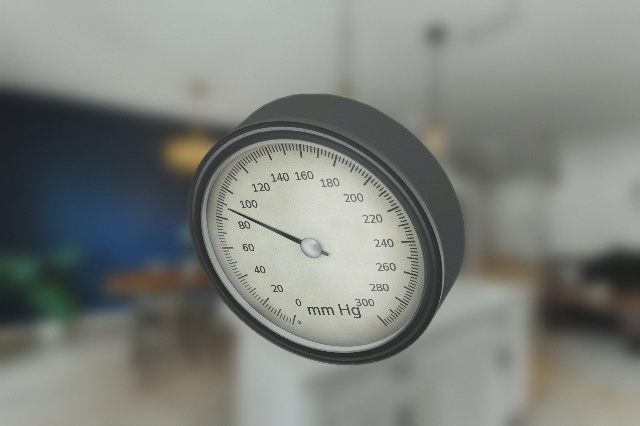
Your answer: 90 (mmHg)
